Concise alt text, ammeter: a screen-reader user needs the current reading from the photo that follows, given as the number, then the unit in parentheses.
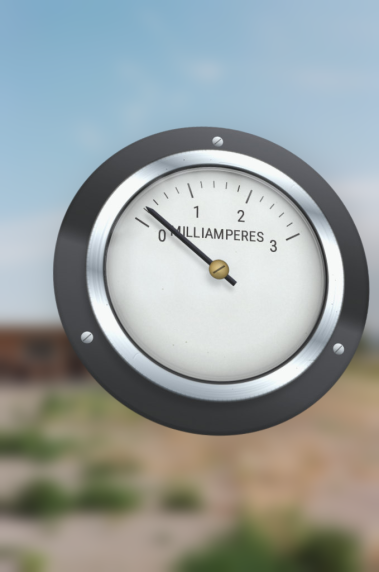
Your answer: 0.2 (mA)
